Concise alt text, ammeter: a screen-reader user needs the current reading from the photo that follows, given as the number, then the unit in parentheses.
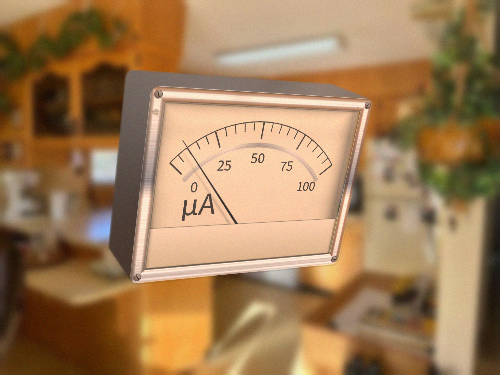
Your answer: 10 (µA)
